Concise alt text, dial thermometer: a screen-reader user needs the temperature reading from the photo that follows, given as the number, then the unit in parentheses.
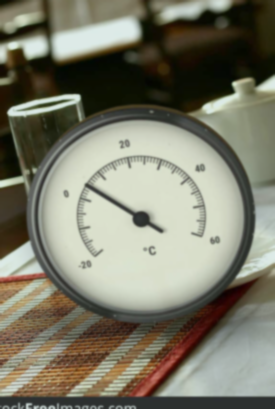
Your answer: 5 (°C)
